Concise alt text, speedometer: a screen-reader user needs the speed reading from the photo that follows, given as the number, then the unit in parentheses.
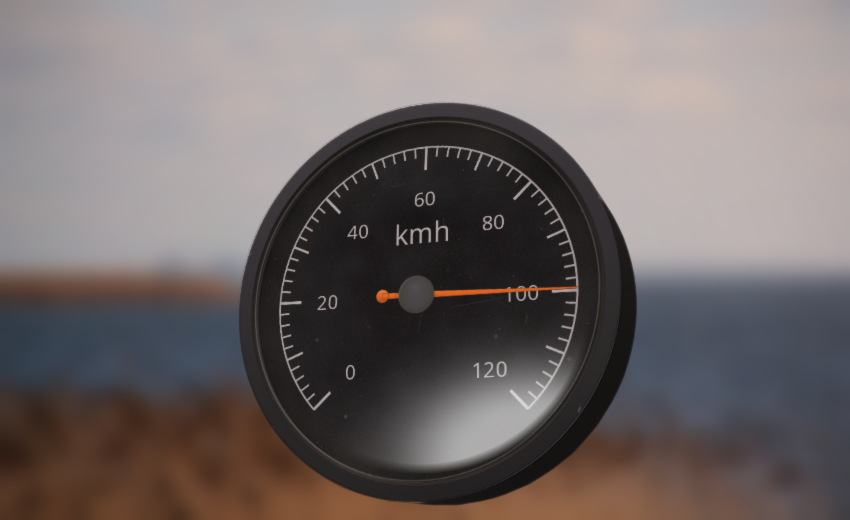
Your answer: 100 (km/h)
